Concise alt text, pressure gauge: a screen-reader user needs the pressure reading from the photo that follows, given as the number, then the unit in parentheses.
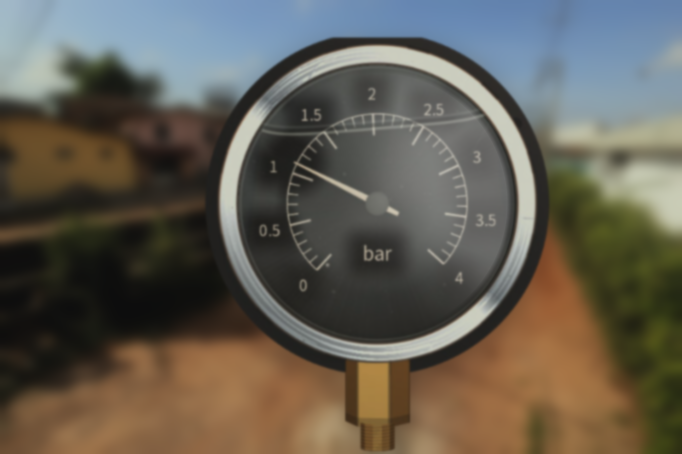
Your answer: 1.1 (bar)
